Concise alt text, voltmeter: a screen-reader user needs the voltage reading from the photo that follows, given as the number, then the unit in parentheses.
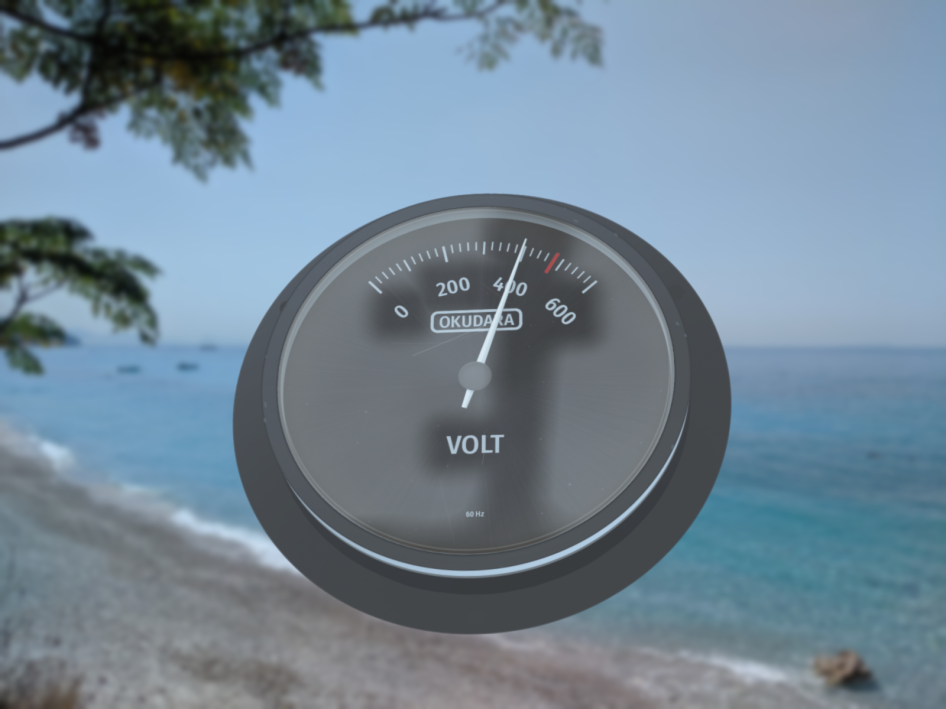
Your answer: 400 (V)
